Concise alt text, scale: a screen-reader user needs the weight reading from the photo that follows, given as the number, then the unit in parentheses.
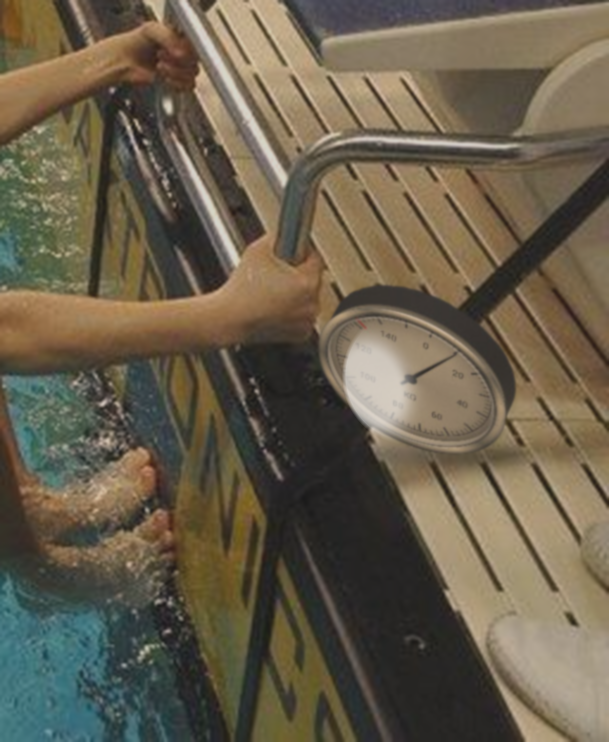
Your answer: 10 (kg)
